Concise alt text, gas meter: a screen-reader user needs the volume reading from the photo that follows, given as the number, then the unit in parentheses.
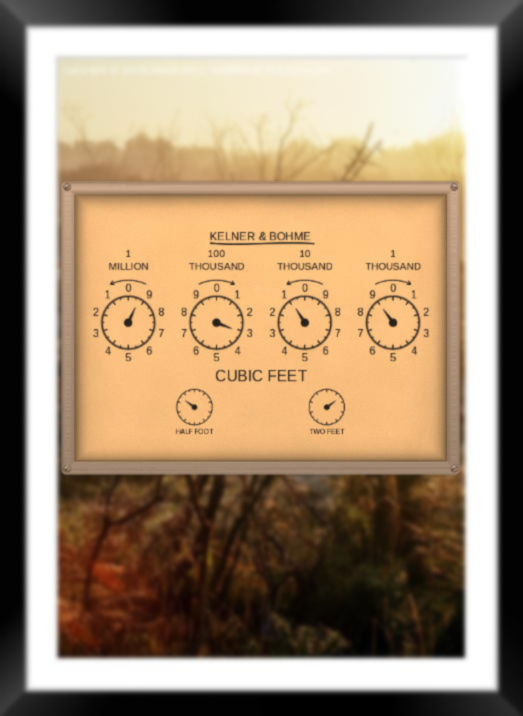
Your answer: 930900 (ft³)
